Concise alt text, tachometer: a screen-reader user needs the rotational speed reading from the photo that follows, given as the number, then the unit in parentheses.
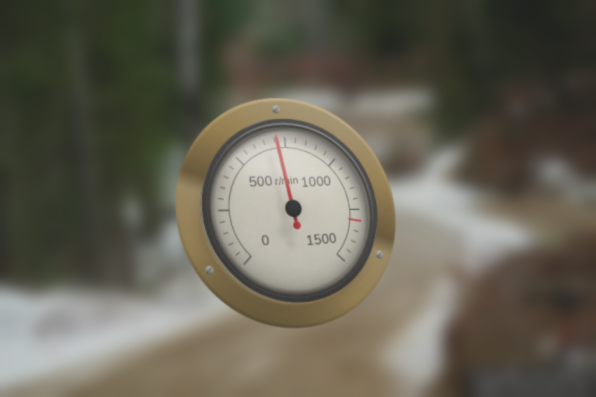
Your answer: 700 (rpm)
